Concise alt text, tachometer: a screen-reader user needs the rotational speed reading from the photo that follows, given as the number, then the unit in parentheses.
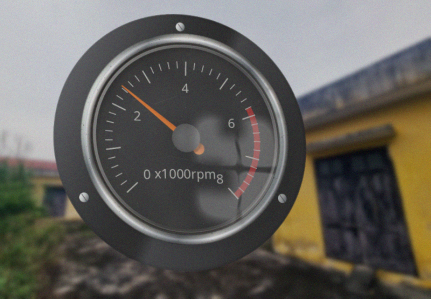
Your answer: 2400 (rpm)
